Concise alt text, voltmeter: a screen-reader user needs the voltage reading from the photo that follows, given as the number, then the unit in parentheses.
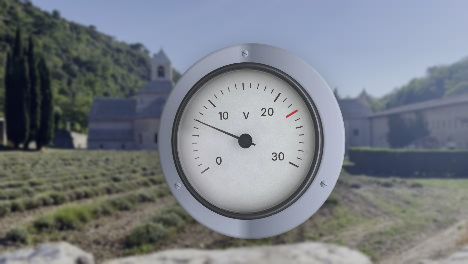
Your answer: 7 (V)
